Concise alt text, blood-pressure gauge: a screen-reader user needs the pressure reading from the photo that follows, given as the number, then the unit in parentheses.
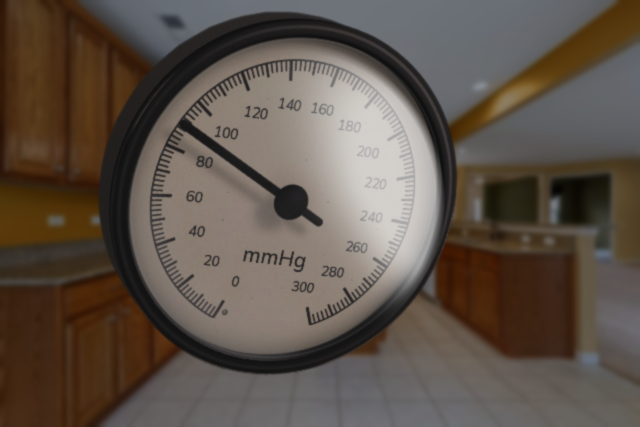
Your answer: 90 (mmHg)
